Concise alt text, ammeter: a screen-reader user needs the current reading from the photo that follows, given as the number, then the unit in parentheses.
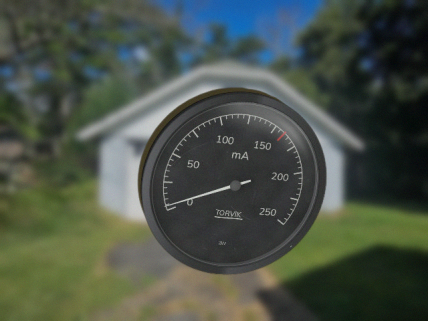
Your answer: 5 (mA)
